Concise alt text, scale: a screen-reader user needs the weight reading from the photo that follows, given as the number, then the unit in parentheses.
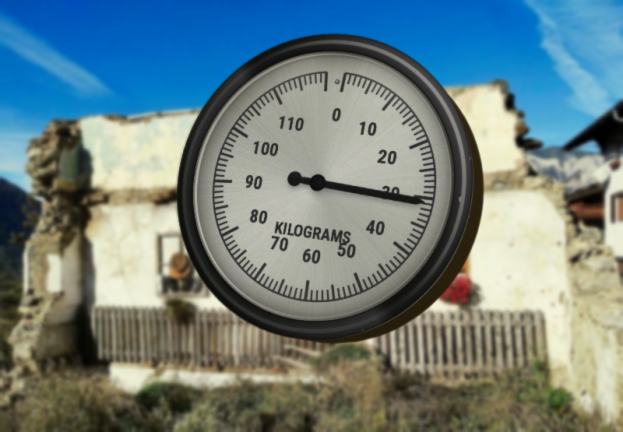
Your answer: 31 (kg)
